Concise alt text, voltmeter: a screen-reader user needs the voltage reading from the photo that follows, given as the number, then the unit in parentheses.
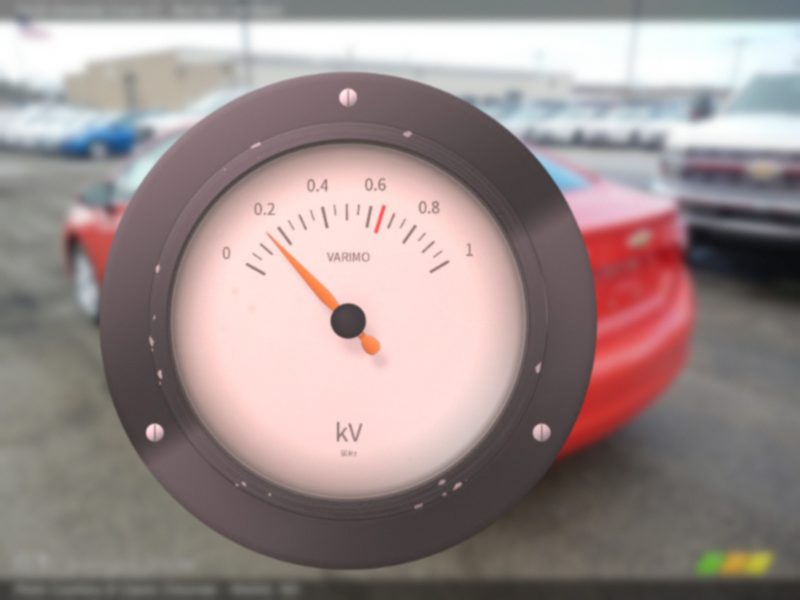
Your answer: 0.15 (kV)
